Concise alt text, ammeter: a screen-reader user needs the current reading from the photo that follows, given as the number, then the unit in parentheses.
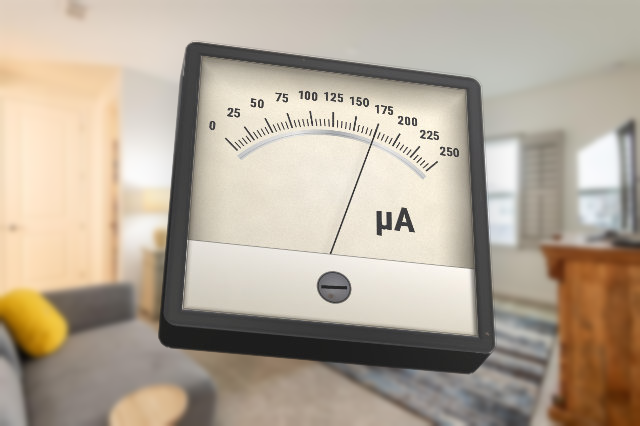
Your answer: 175 (µA)
